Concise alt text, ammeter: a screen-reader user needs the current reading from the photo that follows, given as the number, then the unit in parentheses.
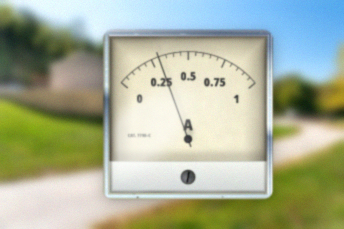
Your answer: 0.3 (A)
